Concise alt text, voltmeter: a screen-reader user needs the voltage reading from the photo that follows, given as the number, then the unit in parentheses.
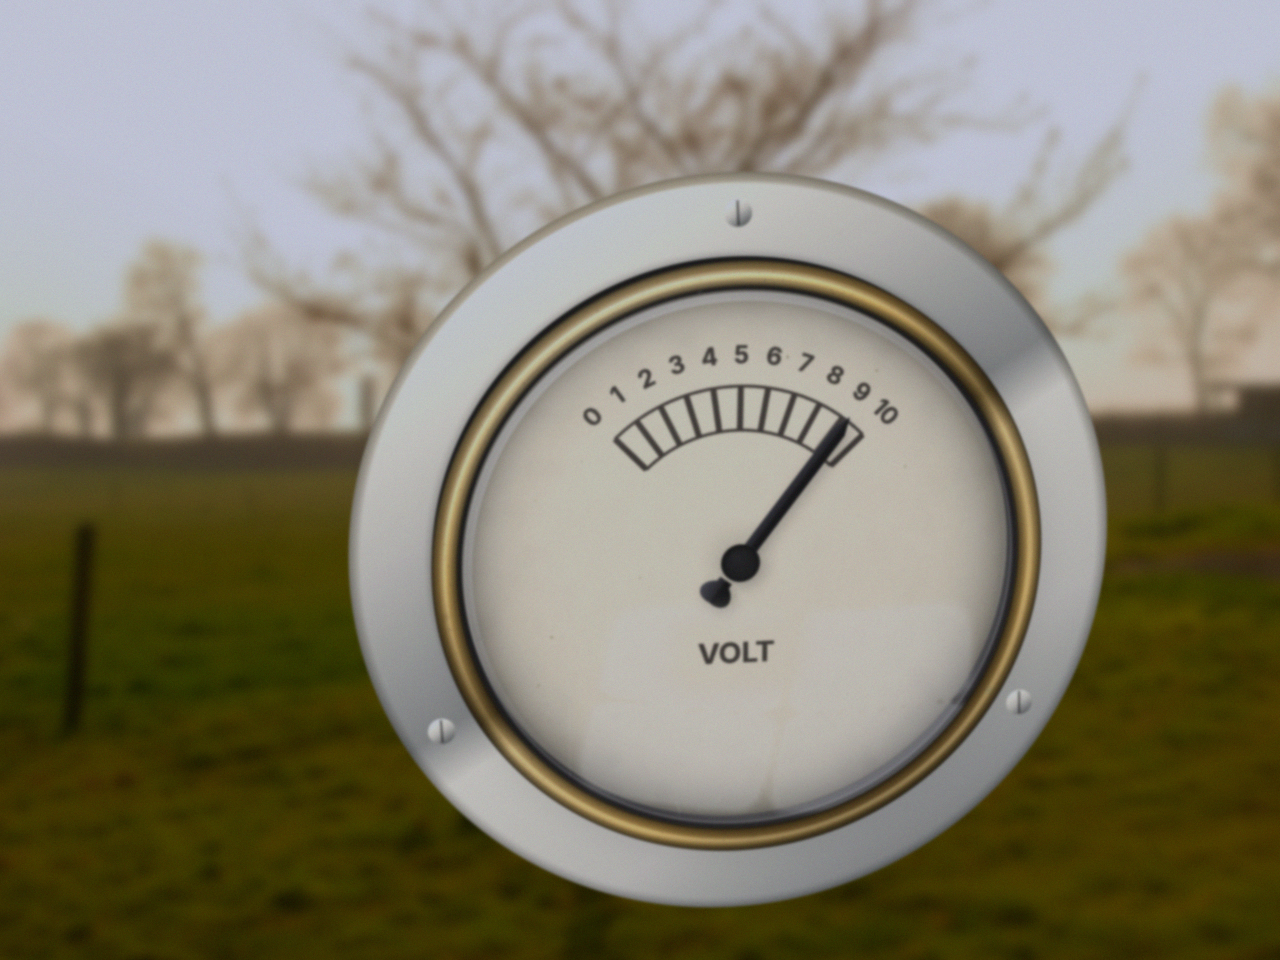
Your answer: 9 (V)
